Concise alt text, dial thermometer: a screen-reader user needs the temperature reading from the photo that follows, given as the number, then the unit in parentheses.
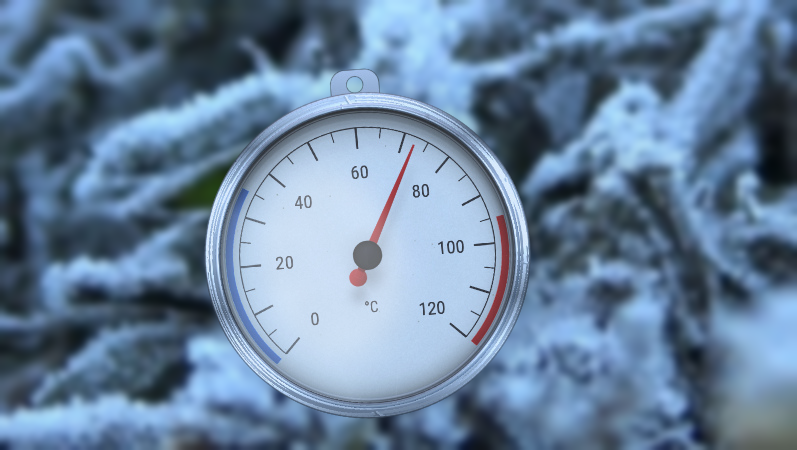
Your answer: 72.5 (°C)
